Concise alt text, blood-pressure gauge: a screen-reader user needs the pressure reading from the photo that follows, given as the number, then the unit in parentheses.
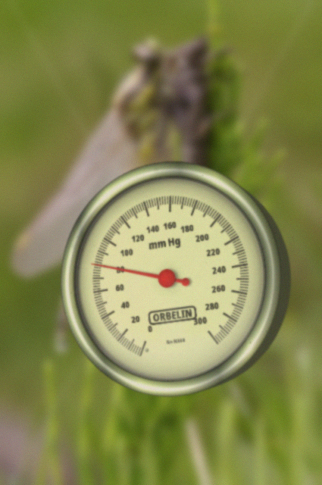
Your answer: 80 (mmHg)
